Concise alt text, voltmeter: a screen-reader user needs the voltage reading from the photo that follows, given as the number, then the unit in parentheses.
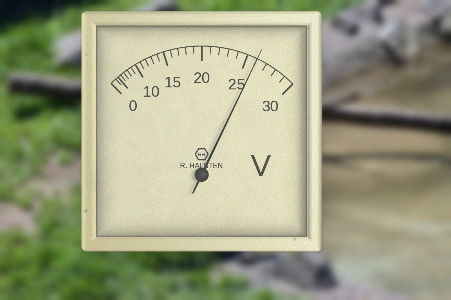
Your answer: 26 (V)
